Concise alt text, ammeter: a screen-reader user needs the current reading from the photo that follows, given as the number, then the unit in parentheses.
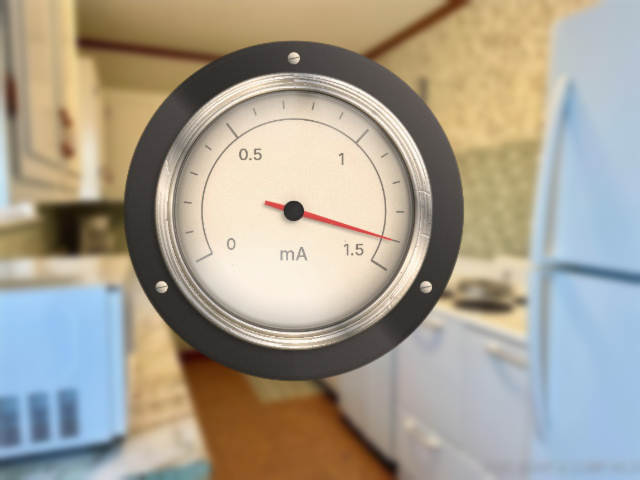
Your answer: 1.4 (mA)
